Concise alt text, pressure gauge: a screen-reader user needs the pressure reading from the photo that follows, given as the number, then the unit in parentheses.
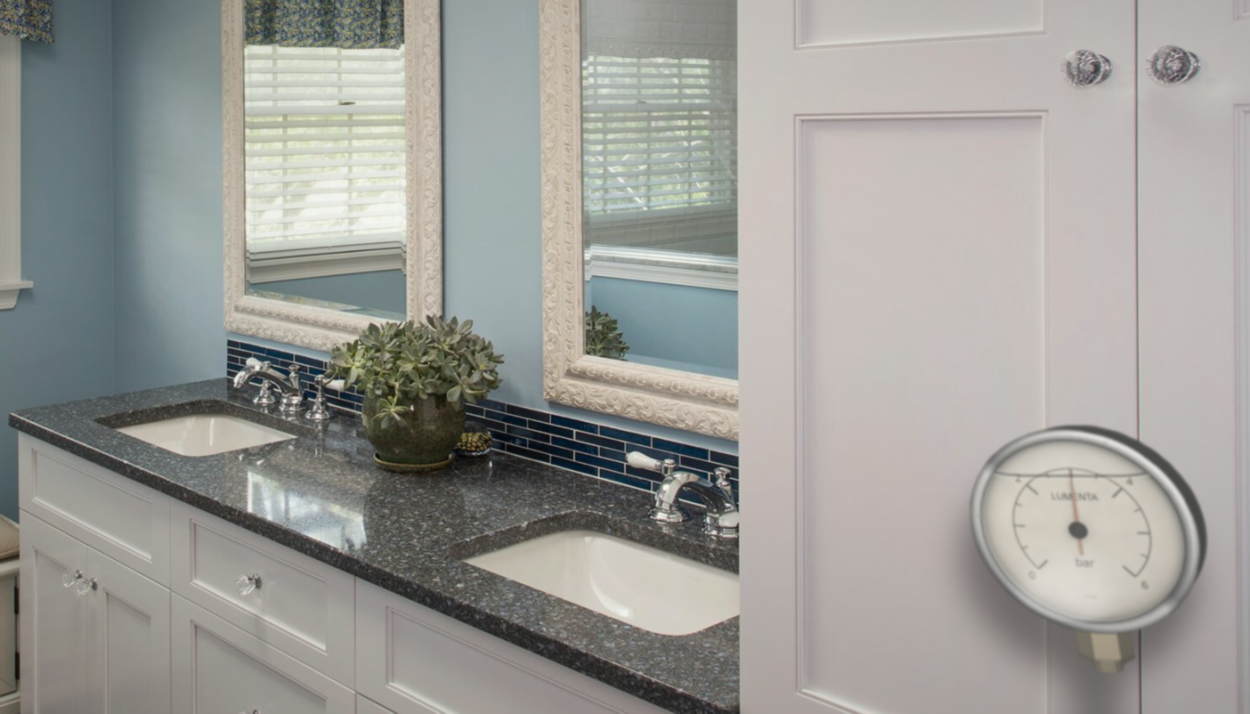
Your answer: 3 (bar)
